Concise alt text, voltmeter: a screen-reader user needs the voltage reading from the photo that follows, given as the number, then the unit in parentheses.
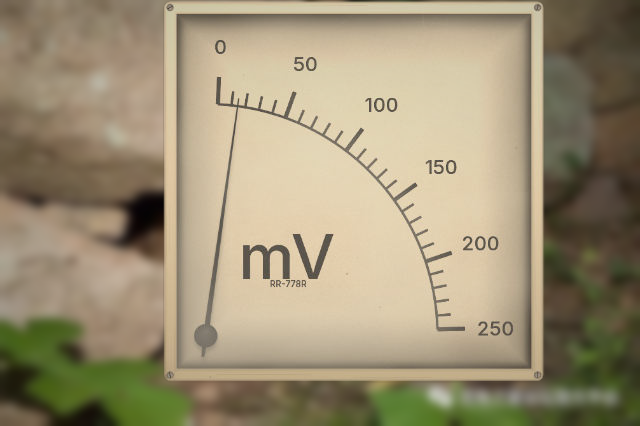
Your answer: 15 (mV)
